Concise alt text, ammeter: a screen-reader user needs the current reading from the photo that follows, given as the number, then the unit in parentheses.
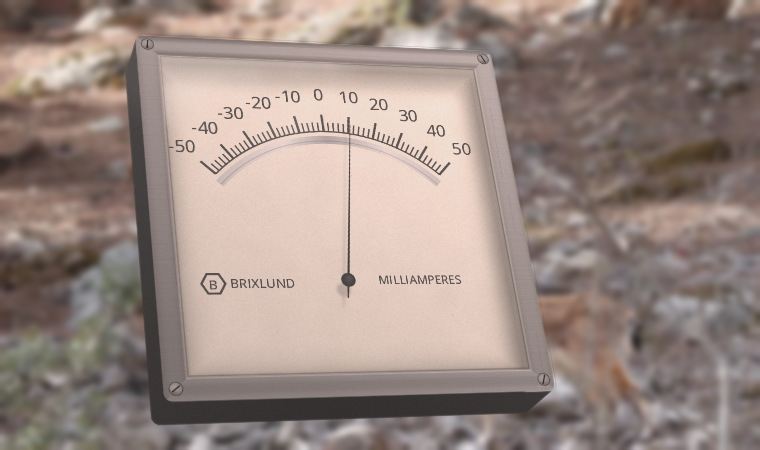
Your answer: 10 (mA)
